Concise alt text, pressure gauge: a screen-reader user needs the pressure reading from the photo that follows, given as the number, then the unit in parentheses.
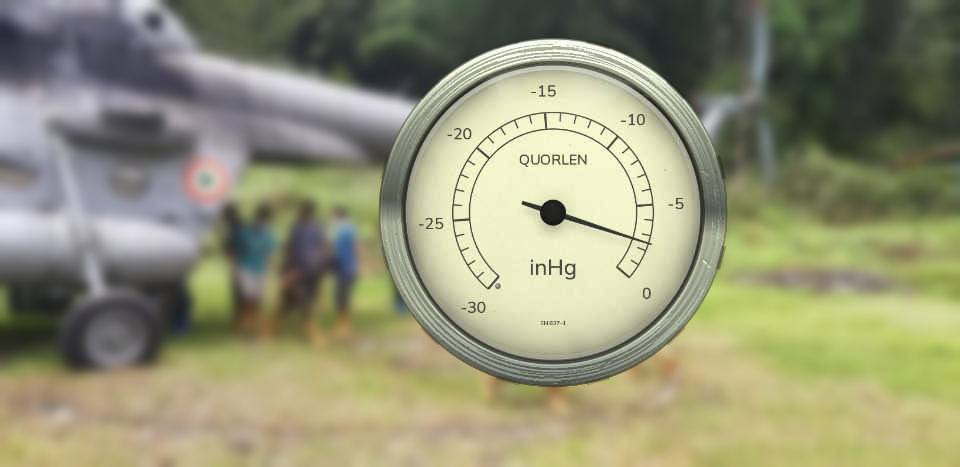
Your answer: -2.5 (inHg)
